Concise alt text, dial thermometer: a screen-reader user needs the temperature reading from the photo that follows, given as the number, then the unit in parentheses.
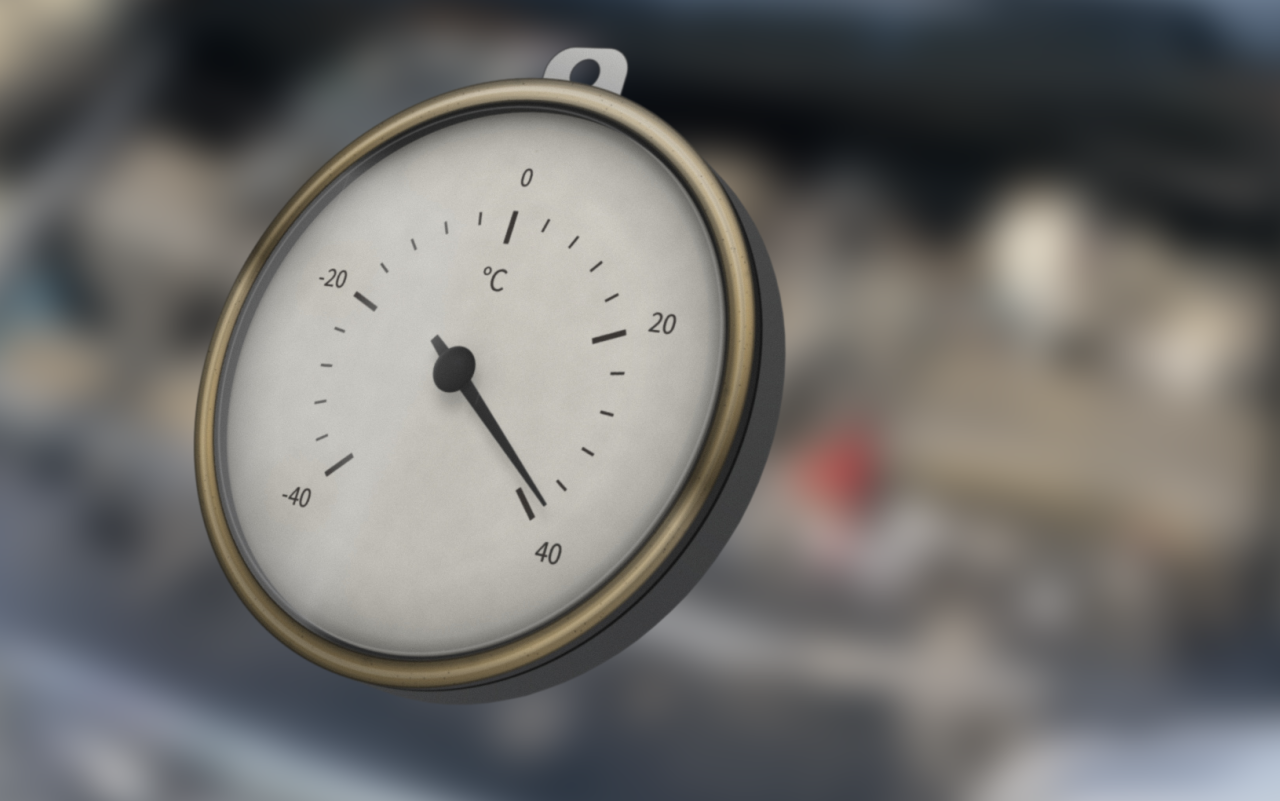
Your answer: 38 (°C)
